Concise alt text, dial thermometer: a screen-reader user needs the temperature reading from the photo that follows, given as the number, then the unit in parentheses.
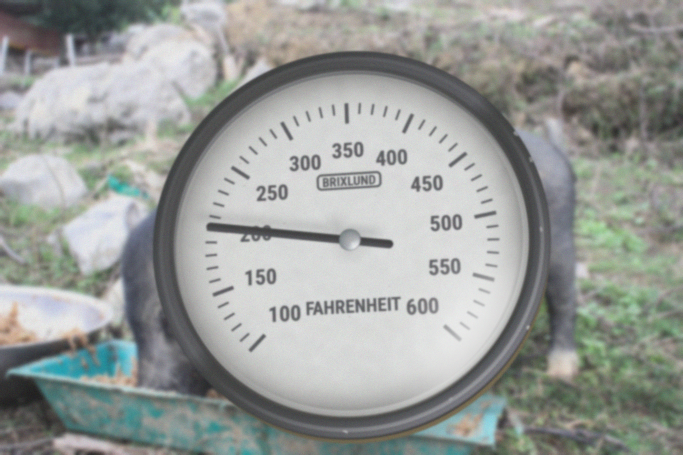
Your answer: 200 (°F)
